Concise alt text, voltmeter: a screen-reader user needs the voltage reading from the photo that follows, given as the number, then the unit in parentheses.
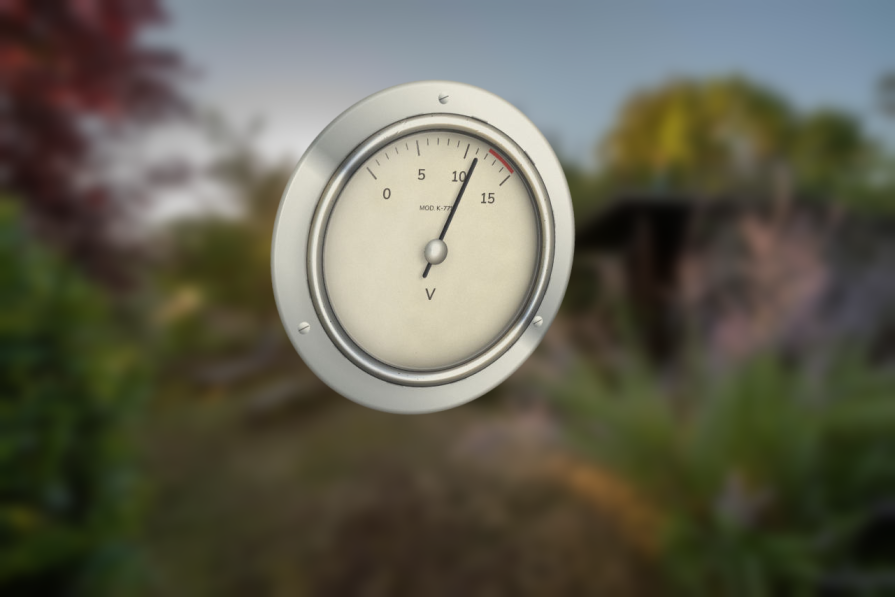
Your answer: 11 (V)
